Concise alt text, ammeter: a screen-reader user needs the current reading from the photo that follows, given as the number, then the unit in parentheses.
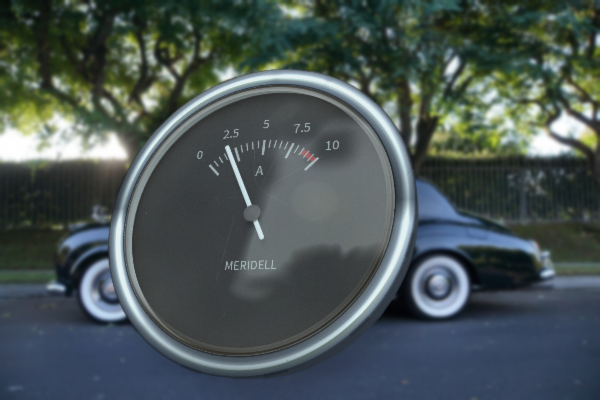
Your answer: 2 (A)
